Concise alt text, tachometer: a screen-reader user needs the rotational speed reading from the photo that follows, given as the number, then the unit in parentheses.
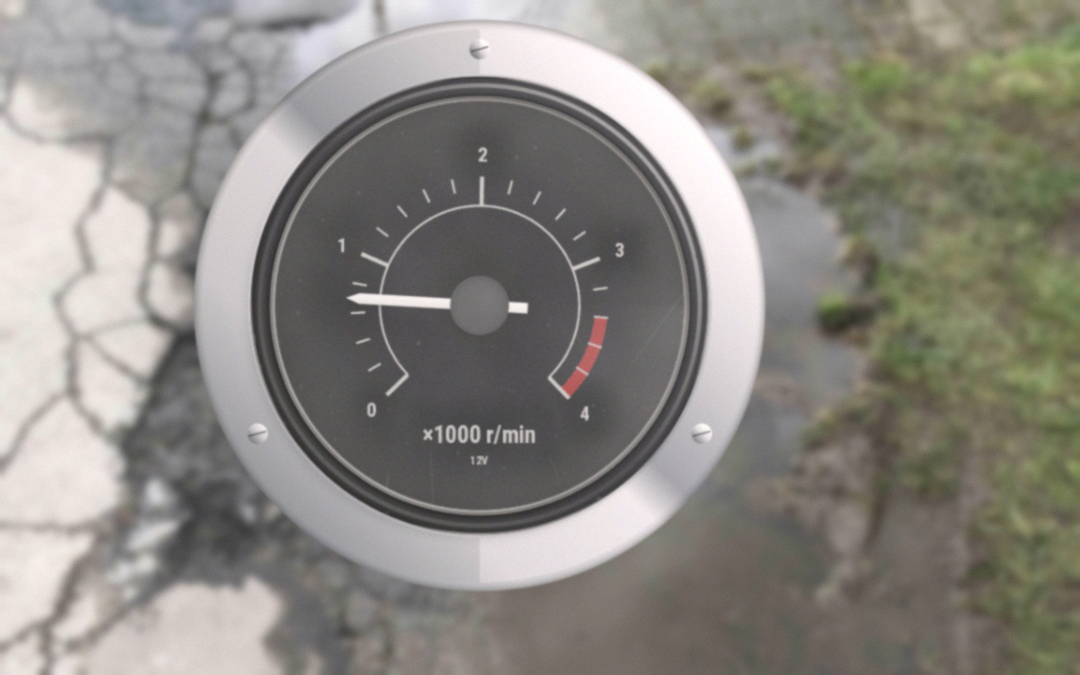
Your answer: 700 (rpm)
